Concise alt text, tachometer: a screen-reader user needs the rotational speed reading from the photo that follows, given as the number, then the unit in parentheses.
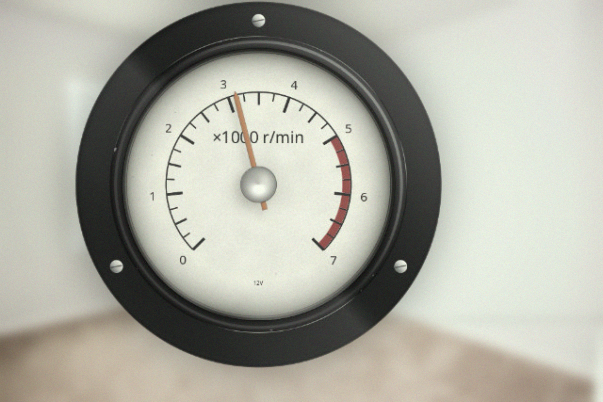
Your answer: 3125 (rpm)
